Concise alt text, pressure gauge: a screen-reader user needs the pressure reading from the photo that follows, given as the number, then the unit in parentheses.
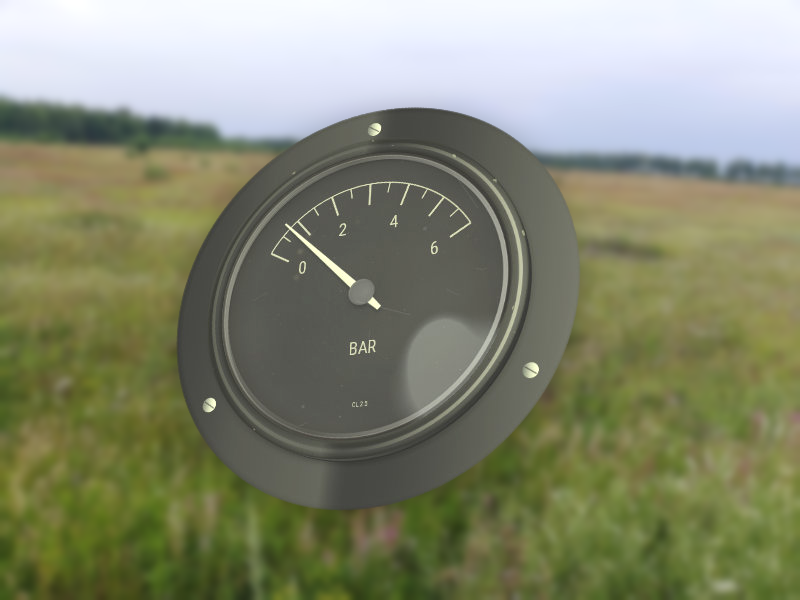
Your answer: 0.75 (bar)
